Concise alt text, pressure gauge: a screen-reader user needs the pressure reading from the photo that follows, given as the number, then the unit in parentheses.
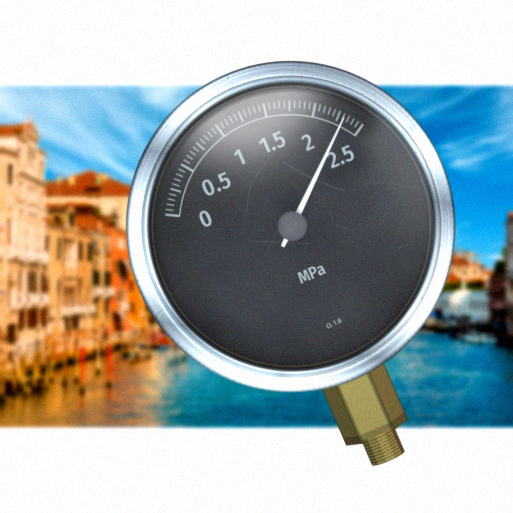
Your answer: 2.3 (MPa)
